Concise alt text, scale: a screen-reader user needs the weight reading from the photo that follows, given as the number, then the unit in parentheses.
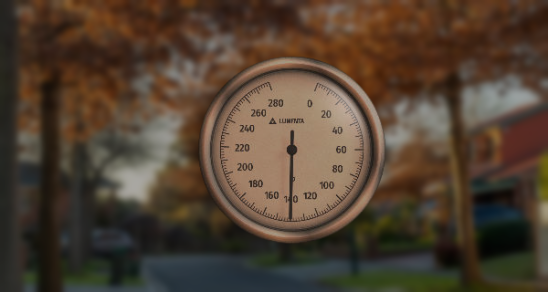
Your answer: 140 (lb)
